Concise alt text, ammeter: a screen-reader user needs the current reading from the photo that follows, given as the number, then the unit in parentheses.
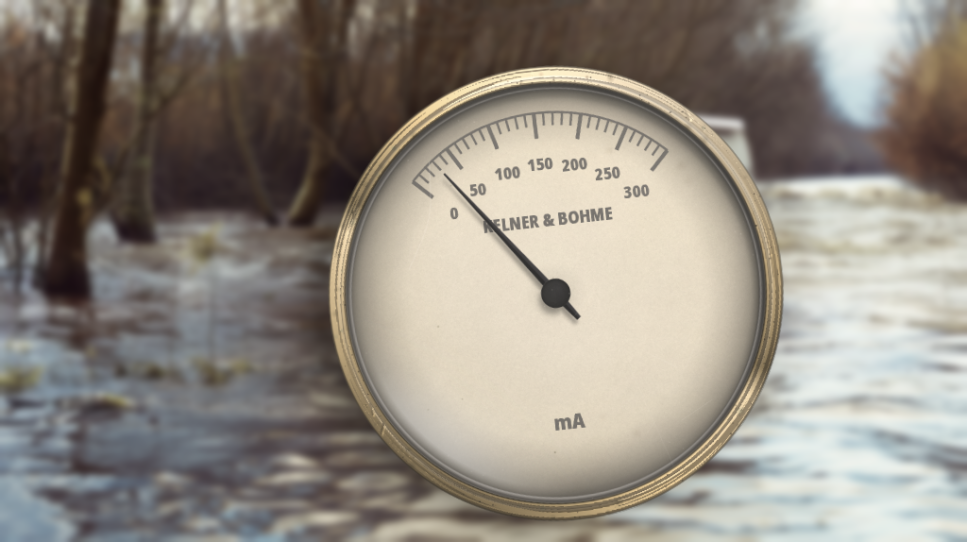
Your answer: 30 (mA)
